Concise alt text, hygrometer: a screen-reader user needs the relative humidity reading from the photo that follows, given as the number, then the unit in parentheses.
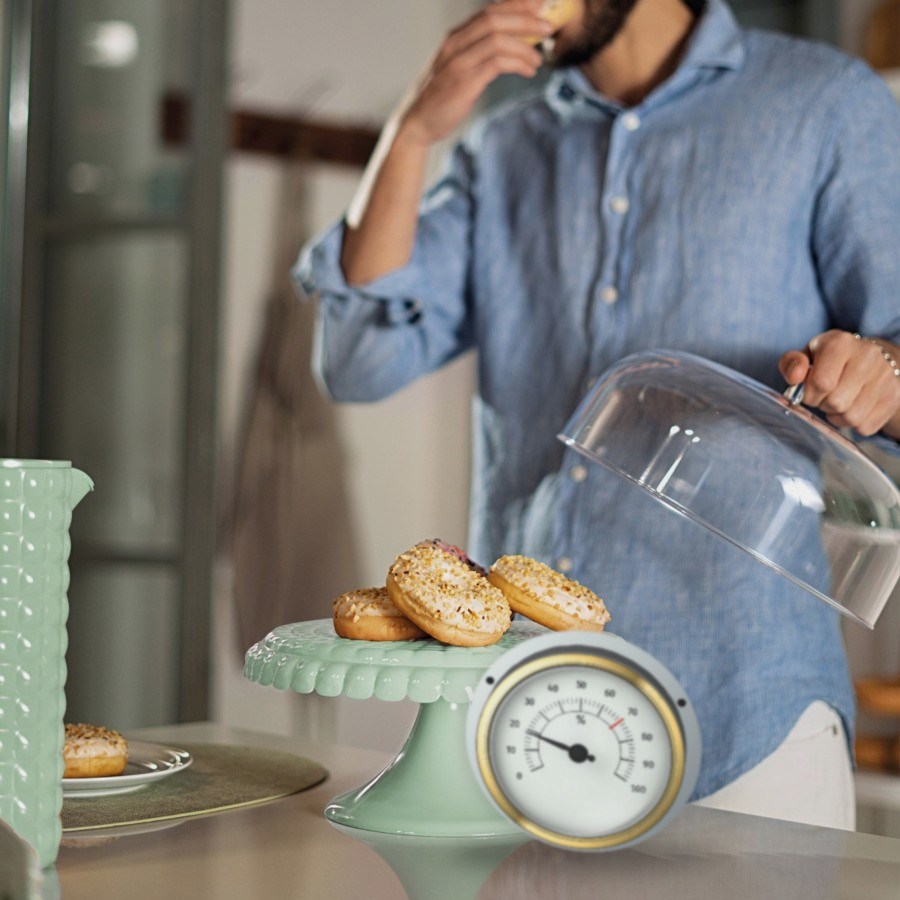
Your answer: 20 (%)
